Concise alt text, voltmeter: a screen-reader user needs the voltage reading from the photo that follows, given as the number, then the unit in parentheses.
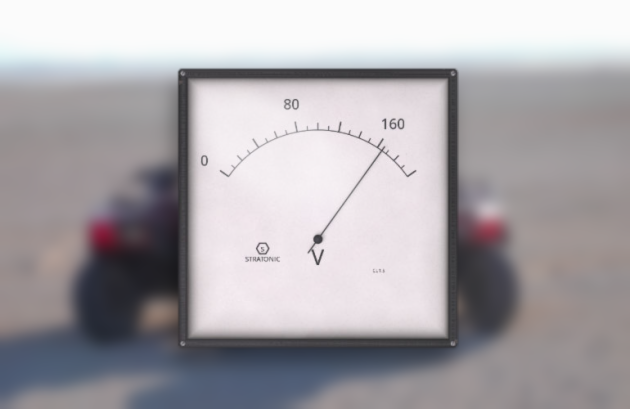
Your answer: 165 (V)
